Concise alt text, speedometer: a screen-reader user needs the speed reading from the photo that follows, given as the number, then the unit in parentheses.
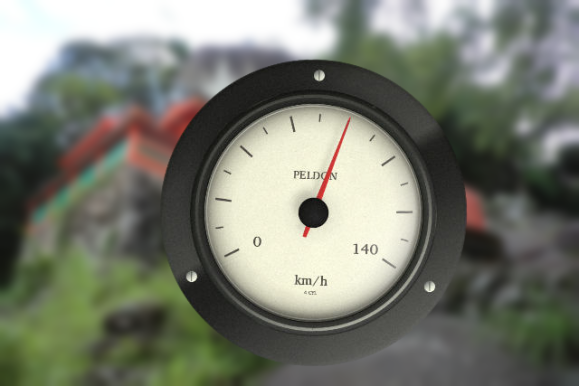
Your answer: 80 (km/h)
